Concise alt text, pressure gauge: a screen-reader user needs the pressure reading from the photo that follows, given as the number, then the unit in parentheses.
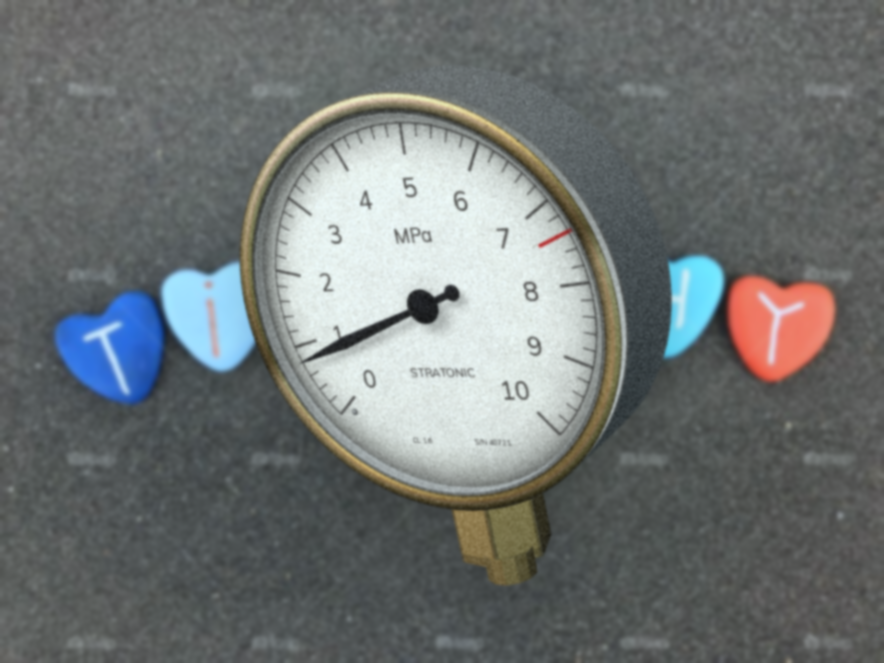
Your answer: 0.8 (MPa)
